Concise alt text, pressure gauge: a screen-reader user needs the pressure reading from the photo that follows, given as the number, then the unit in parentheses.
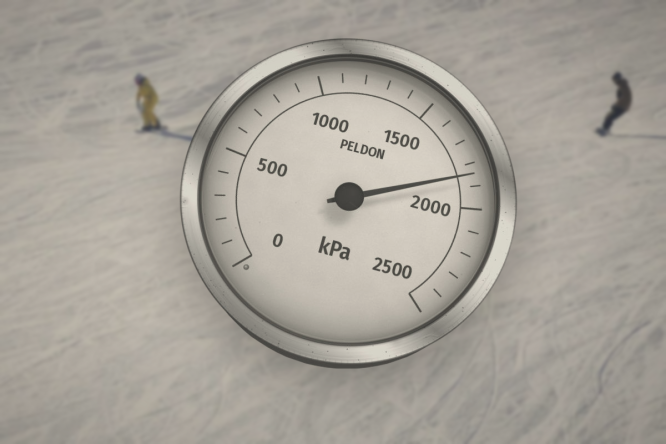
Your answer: 1850 (kPa)
